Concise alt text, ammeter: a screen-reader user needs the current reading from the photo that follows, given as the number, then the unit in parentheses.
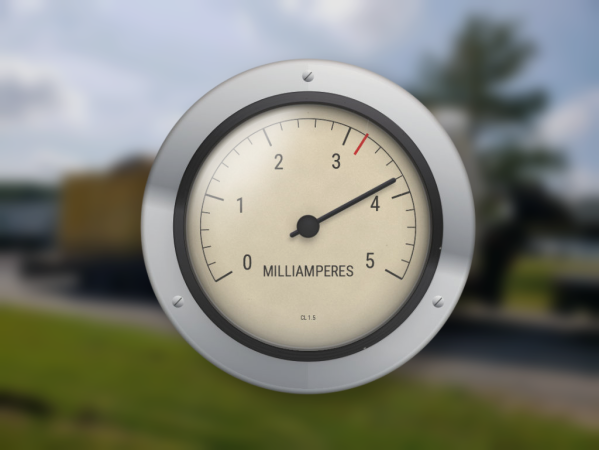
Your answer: 3.8 (mA)
